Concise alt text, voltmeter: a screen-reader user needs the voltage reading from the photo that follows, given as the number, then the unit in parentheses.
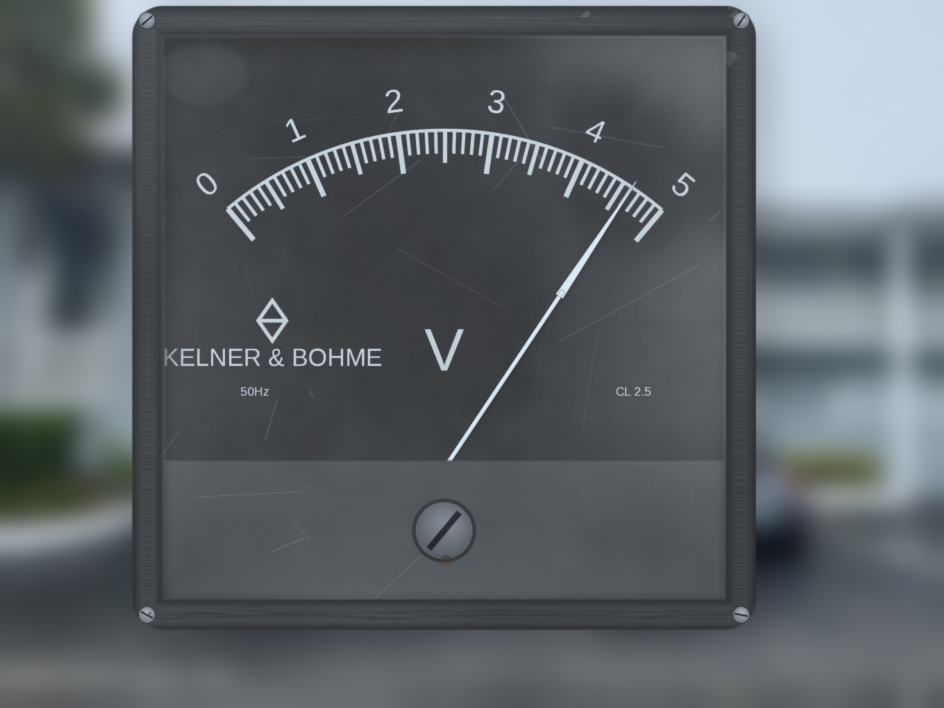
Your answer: 4.6 (V)
